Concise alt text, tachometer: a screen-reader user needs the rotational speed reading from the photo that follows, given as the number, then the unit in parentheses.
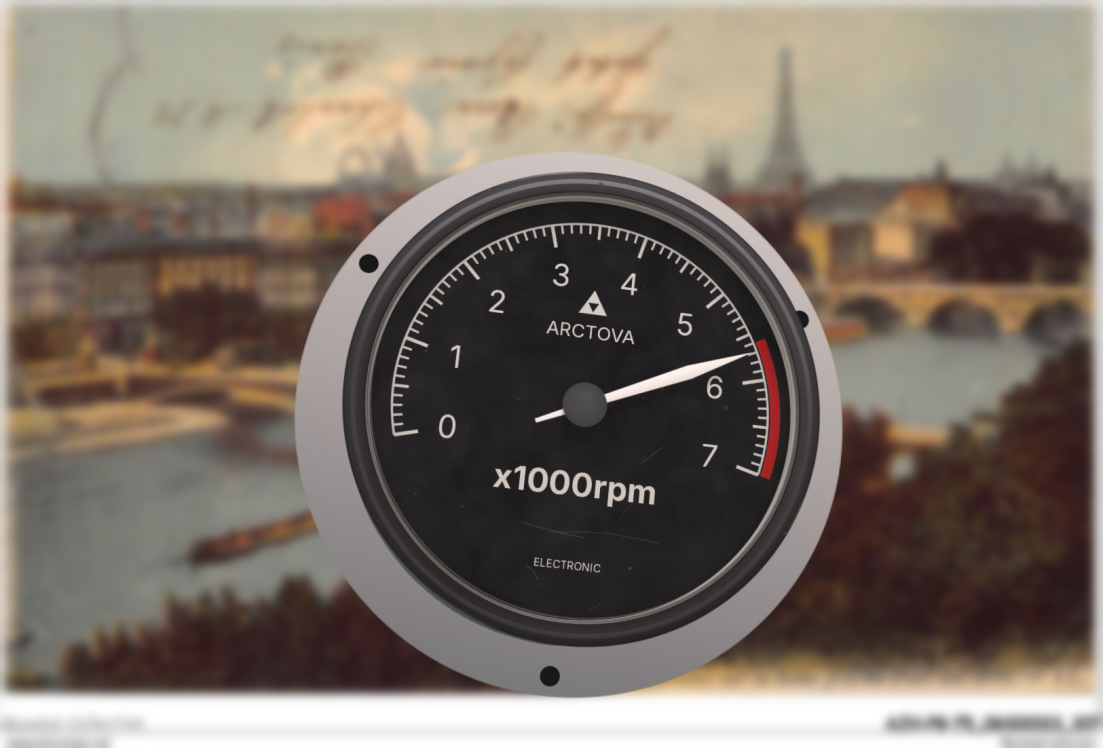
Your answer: 5700 (rpm)
